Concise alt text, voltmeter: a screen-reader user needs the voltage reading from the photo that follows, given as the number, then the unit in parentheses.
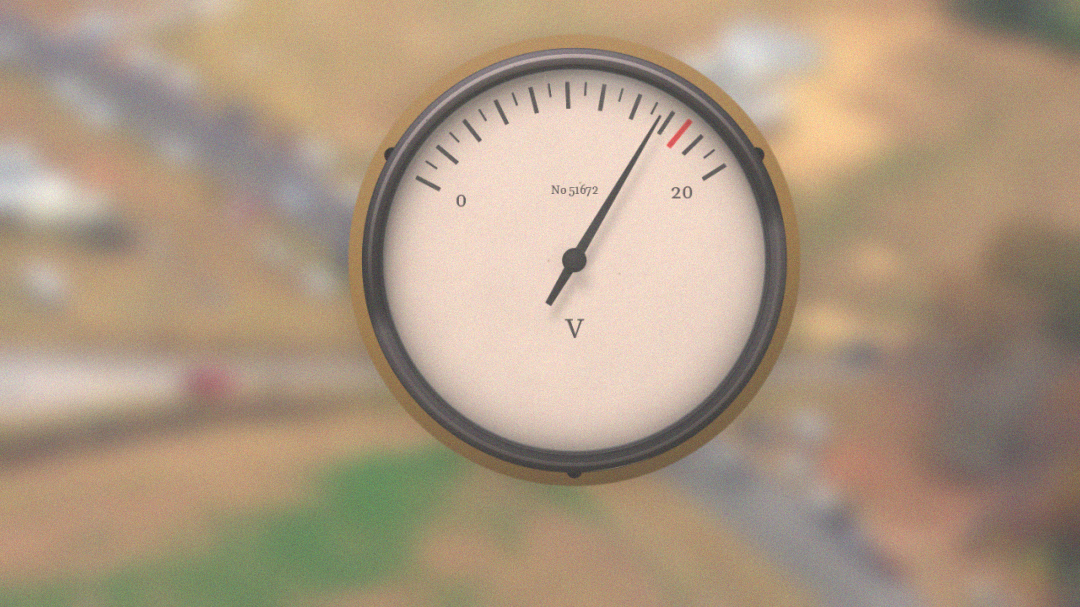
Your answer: 15.5 (V)
